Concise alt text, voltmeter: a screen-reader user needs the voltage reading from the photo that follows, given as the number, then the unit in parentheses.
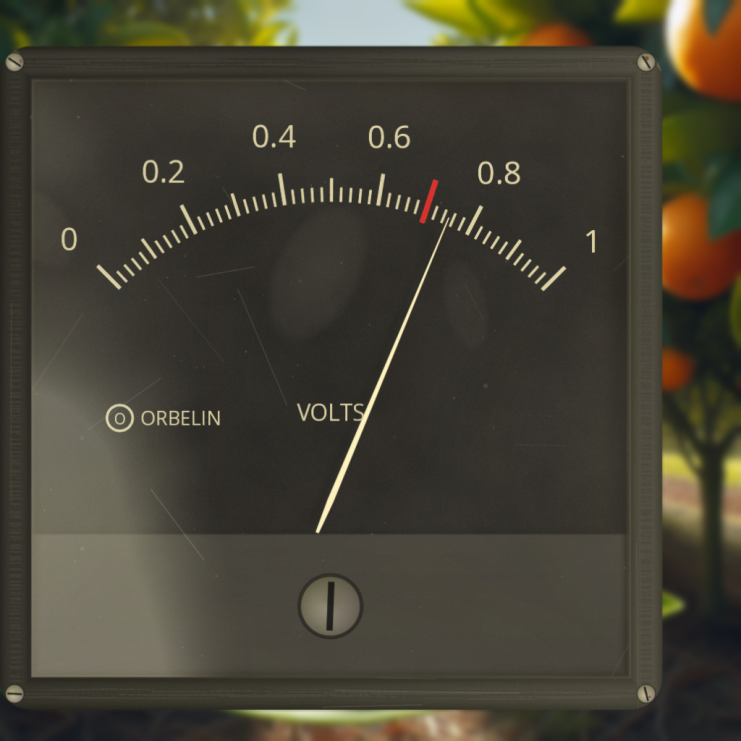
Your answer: 0.75 (V)
